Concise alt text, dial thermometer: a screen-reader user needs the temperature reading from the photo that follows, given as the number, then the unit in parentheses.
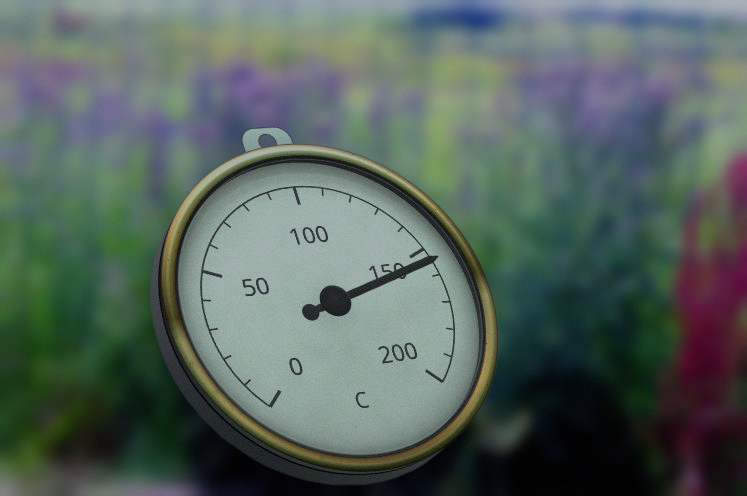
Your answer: 155 (°C)
